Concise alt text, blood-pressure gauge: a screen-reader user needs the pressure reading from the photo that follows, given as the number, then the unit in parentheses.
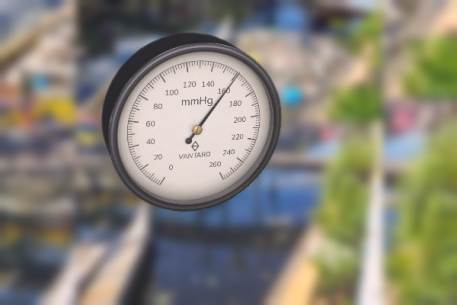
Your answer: 160 (mmHg)
